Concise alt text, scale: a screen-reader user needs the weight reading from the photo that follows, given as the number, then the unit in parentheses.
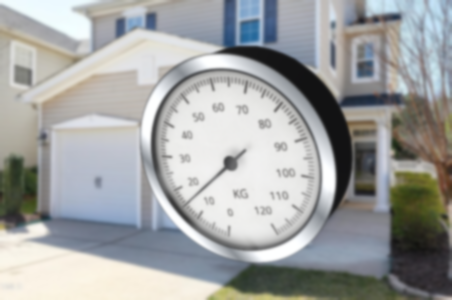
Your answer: 15 (kg)
